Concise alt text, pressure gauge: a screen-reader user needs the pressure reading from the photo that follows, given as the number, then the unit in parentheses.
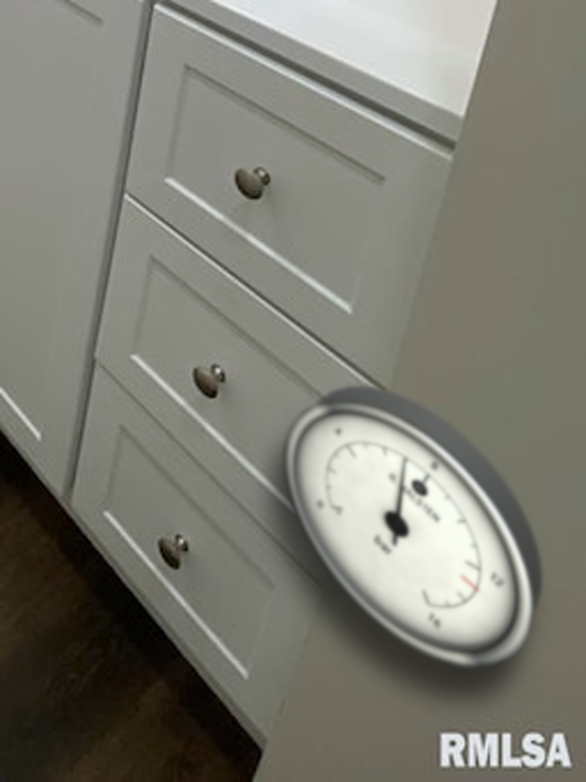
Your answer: 7 (bar)
